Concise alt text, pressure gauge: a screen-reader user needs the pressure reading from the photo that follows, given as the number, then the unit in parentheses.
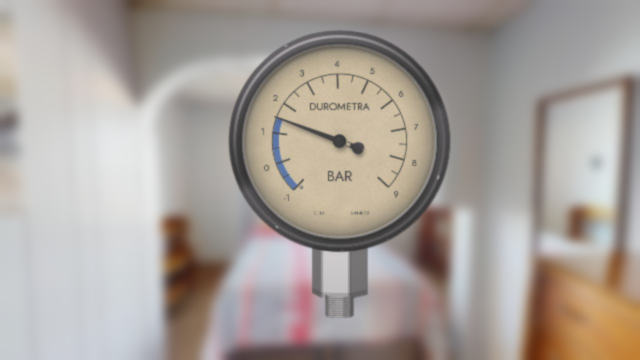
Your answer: 1.5 (bar)
